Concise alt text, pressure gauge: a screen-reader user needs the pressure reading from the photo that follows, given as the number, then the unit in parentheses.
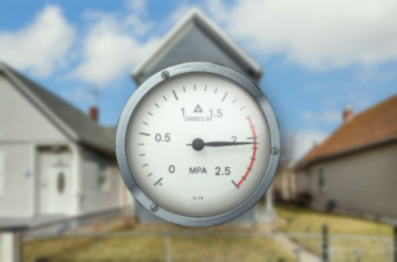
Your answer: 2.05 (MPa)
